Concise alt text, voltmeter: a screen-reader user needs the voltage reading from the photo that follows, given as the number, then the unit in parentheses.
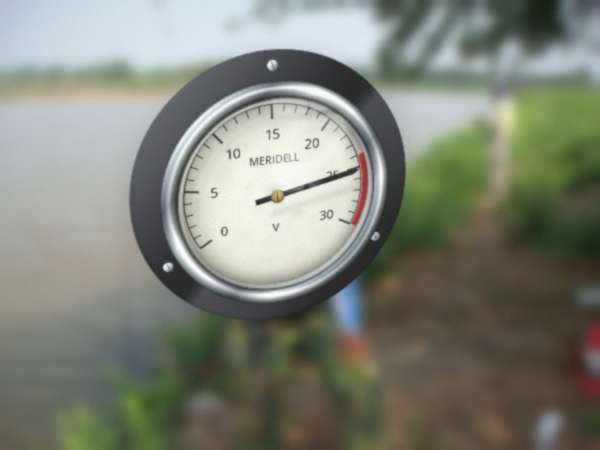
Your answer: 25 (V)
